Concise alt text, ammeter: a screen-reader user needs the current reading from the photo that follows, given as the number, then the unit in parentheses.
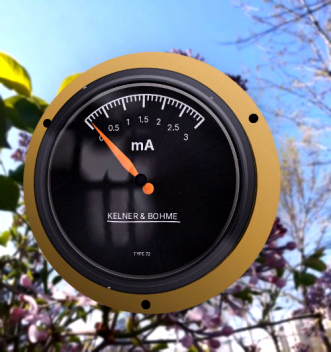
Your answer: 0.1 (mA)
